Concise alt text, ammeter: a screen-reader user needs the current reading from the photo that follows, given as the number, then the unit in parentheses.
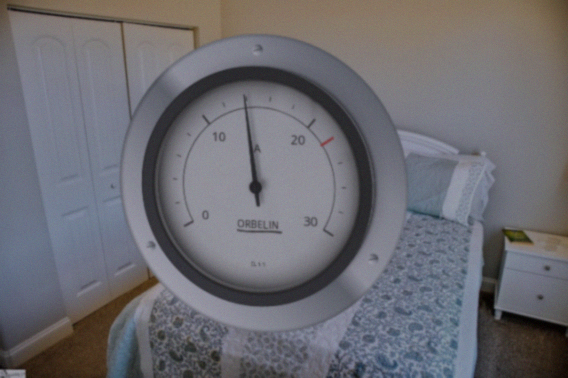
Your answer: 14 (A)
